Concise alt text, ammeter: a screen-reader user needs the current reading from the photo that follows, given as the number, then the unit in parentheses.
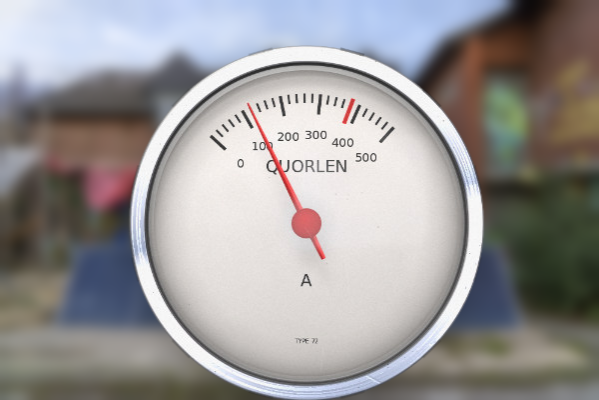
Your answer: 120 (A)
